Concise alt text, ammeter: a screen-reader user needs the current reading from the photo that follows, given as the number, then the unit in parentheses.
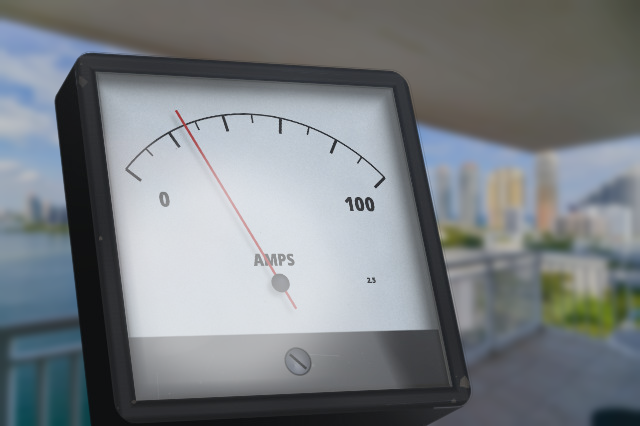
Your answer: 25 (A)
